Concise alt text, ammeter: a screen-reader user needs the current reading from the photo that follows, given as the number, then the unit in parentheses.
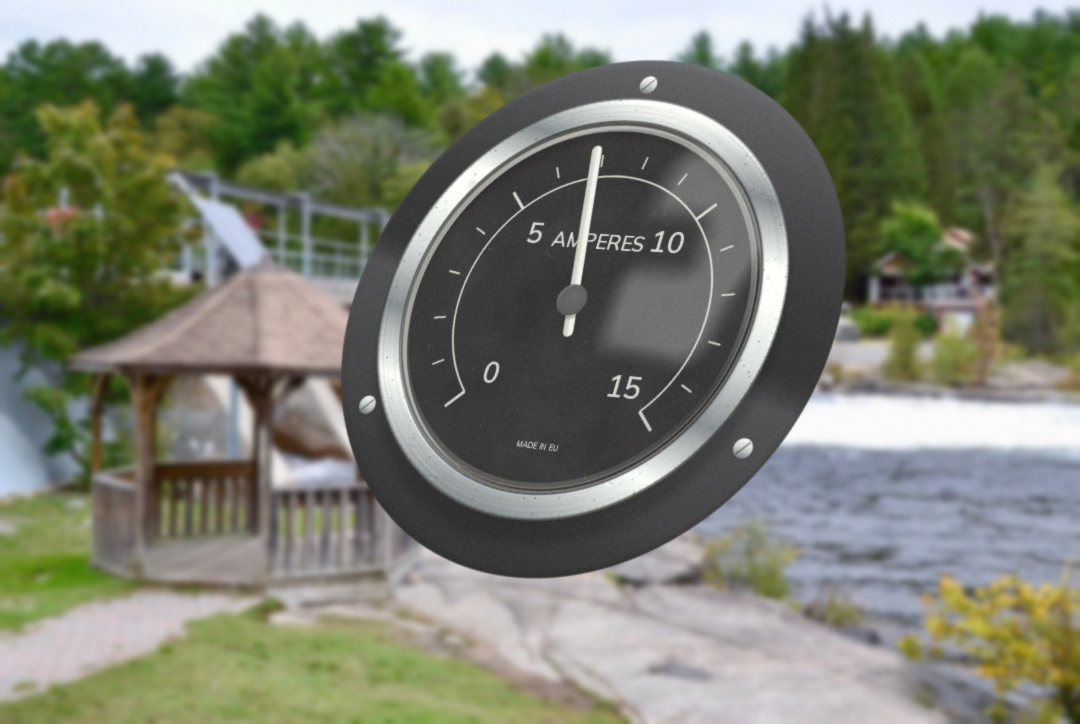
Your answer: 7 (A)
